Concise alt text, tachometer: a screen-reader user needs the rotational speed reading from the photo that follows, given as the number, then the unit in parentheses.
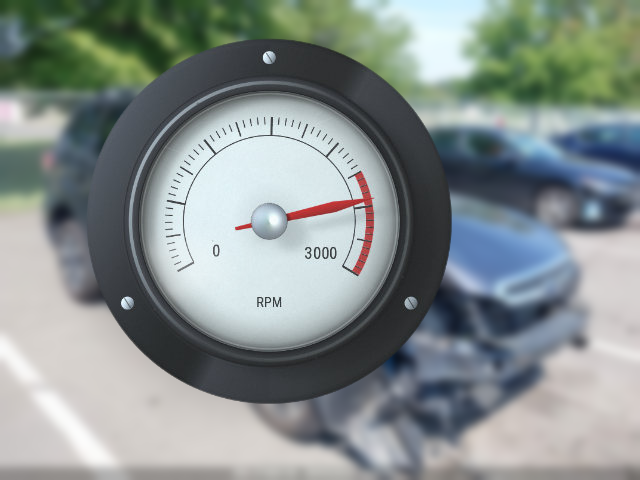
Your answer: 2450 (rpm)
